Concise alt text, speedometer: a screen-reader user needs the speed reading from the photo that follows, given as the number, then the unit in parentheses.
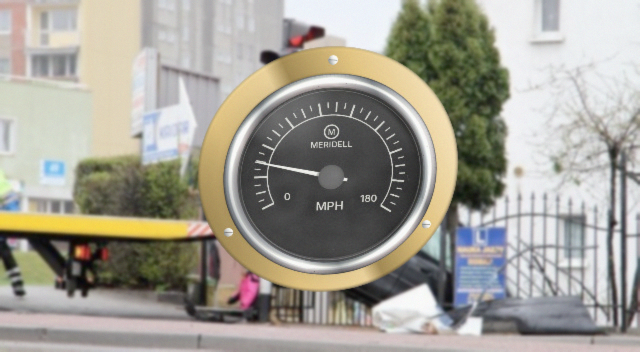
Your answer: 30 (mph)
